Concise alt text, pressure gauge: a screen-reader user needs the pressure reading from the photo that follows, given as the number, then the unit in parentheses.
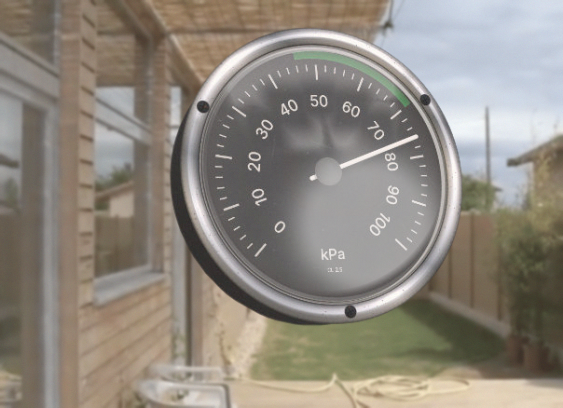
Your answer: 76 (kPa)
